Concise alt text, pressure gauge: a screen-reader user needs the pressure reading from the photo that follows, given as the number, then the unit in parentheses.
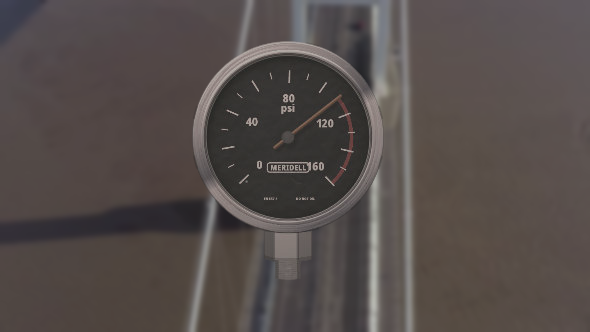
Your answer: 110 (psi)
